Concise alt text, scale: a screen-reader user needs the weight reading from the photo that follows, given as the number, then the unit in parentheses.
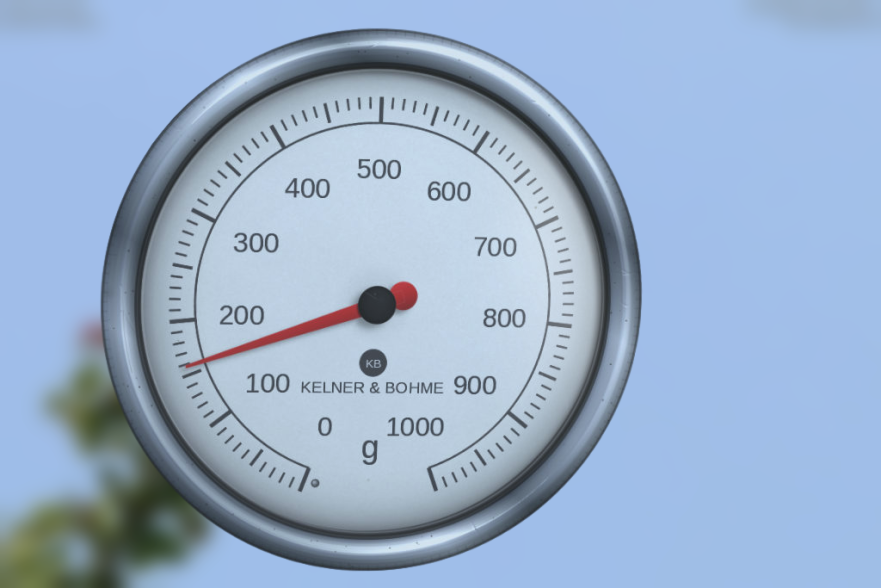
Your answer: 160 (g)
